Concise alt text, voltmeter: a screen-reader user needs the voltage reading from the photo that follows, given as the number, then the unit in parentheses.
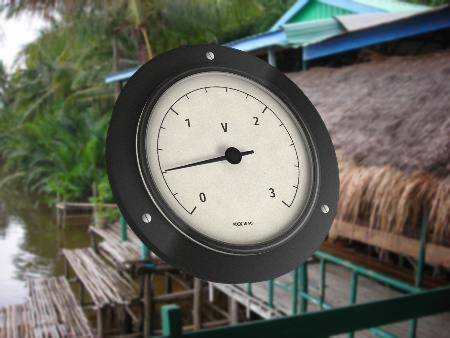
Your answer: 0.4 (V)
